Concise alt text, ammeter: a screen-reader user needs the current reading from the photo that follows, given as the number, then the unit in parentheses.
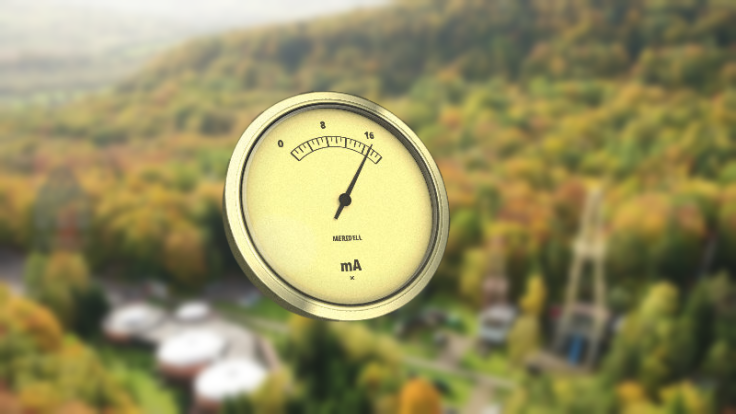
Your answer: 17 (mA)
